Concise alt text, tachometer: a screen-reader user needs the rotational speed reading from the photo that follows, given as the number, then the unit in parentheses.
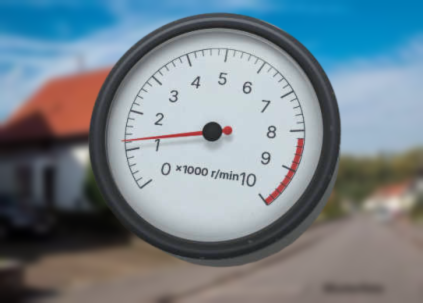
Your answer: 1200 (rpm)
